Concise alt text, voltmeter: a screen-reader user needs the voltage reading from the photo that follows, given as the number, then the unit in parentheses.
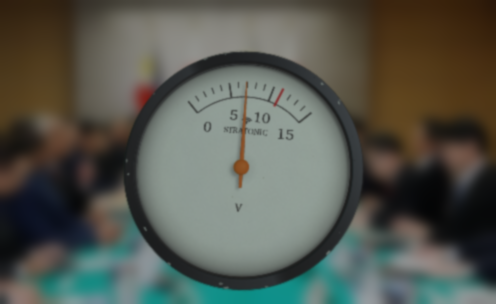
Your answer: 7 (V)
